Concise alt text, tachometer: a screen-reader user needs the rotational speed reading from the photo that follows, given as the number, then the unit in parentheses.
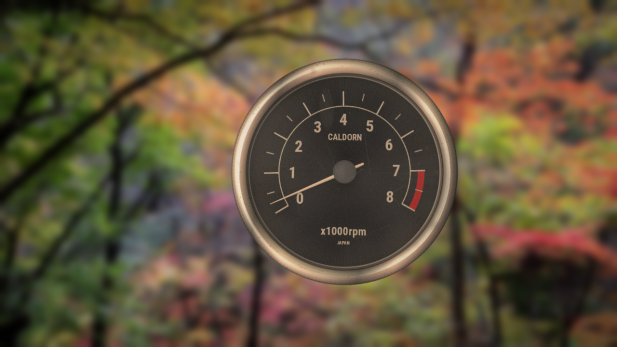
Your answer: 250 (rpm)
